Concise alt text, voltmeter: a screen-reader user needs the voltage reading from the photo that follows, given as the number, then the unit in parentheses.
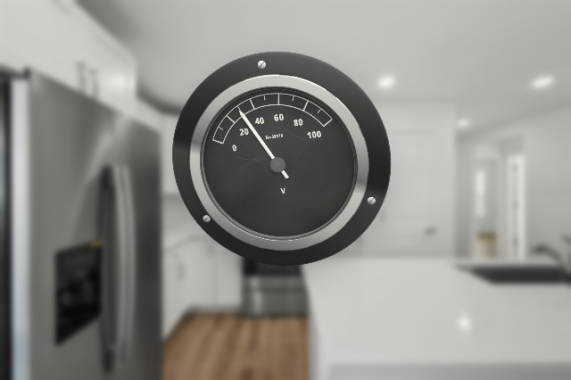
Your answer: 30 (V)
